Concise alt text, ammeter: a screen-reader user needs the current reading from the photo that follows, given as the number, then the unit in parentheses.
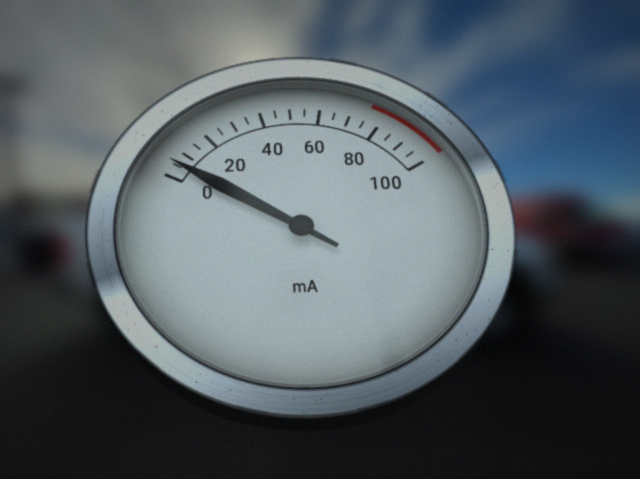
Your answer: 5 (mA)
